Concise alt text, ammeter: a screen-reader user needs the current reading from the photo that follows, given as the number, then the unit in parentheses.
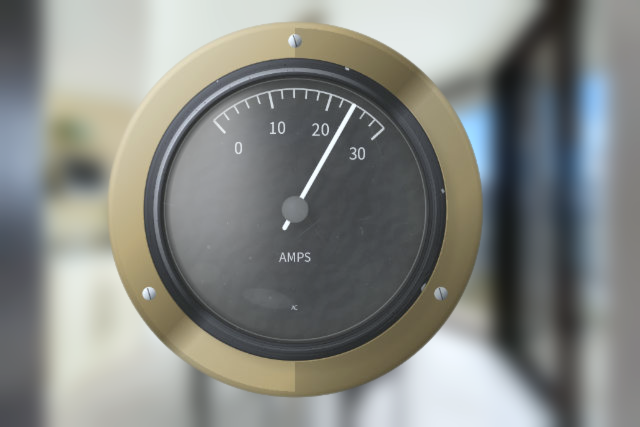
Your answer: 24 (A)
